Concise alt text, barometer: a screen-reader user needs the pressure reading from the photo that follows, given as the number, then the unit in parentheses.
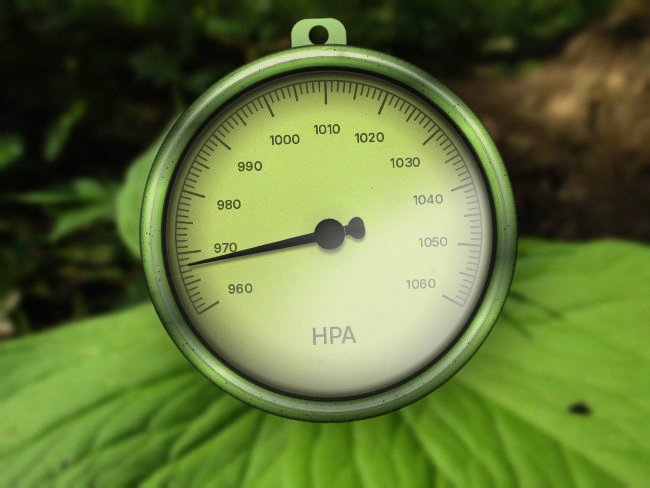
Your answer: 968 (hPa)
